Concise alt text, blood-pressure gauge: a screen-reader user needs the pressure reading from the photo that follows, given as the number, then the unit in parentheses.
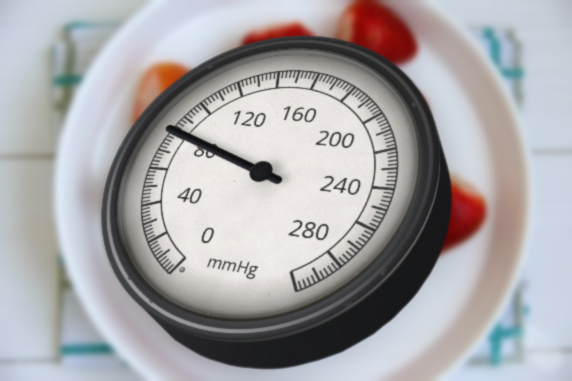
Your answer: 80 (mmHg)
